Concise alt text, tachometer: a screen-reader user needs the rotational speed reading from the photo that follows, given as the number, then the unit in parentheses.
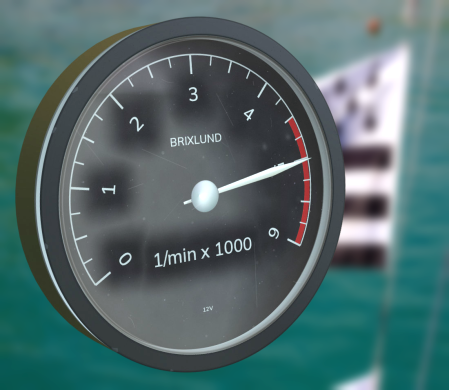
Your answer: 5000 (rpm)
